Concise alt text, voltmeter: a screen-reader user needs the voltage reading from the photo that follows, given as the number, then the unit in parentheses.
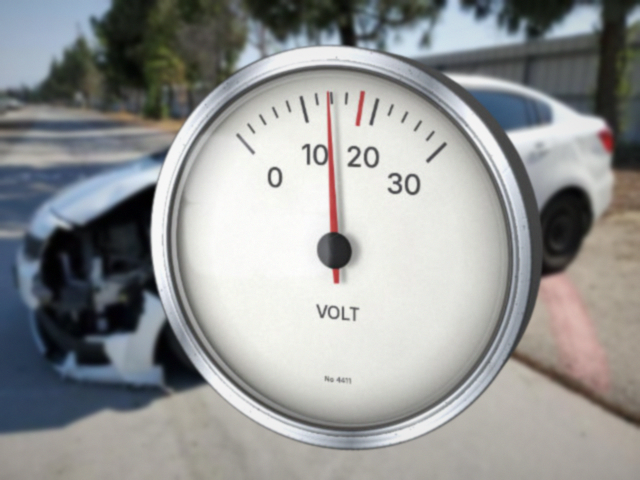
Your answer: 14 (V)
